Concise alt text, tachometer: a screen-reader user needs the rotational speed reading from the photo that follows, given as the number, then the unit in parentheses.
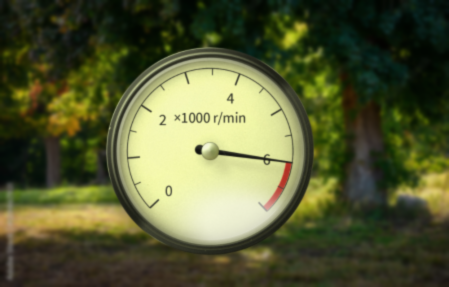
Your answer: 6000 (rpm)
